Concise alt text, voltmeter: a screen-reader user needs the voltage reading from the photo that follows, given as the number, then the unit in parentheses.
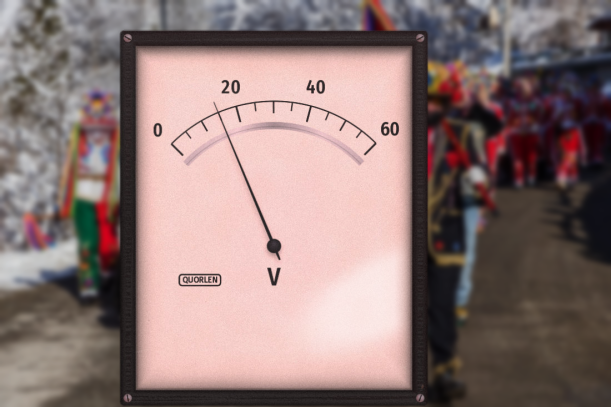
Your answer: 15 (V)
